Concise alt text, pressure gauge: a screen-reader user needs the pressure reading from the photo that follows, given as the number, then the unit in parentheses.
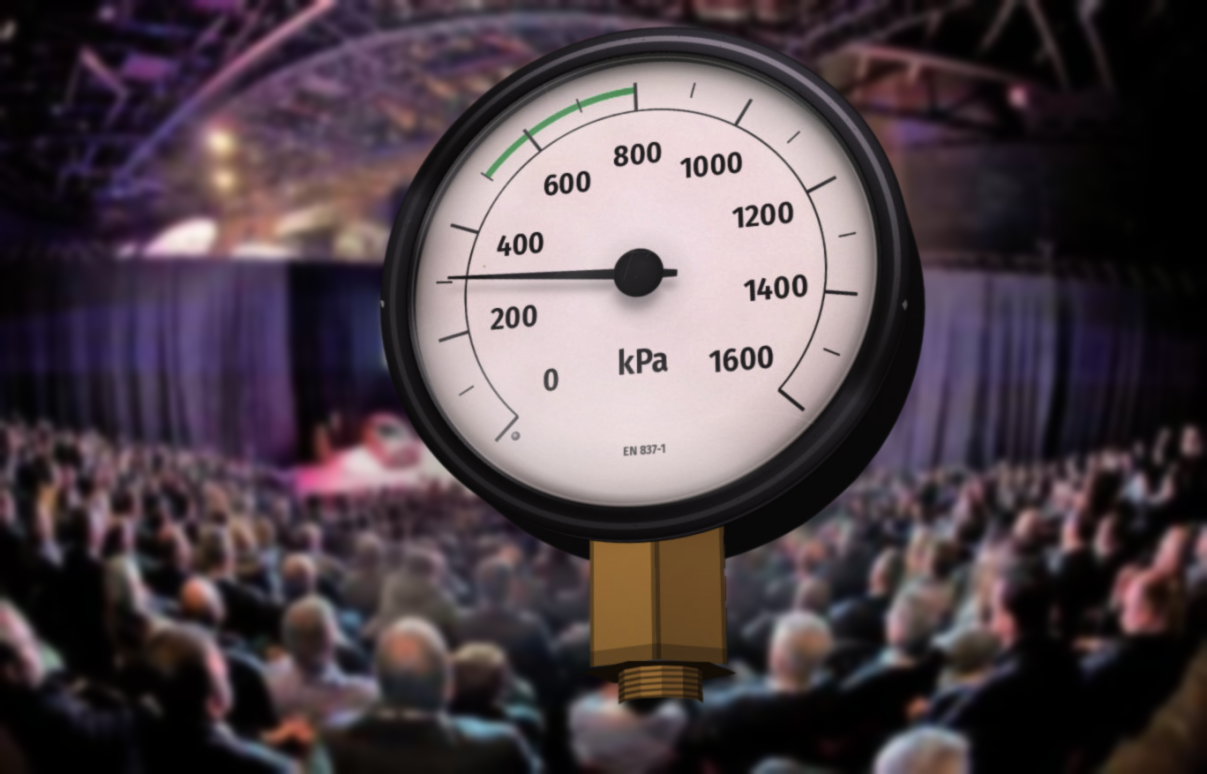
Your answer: 300 (kPa)
